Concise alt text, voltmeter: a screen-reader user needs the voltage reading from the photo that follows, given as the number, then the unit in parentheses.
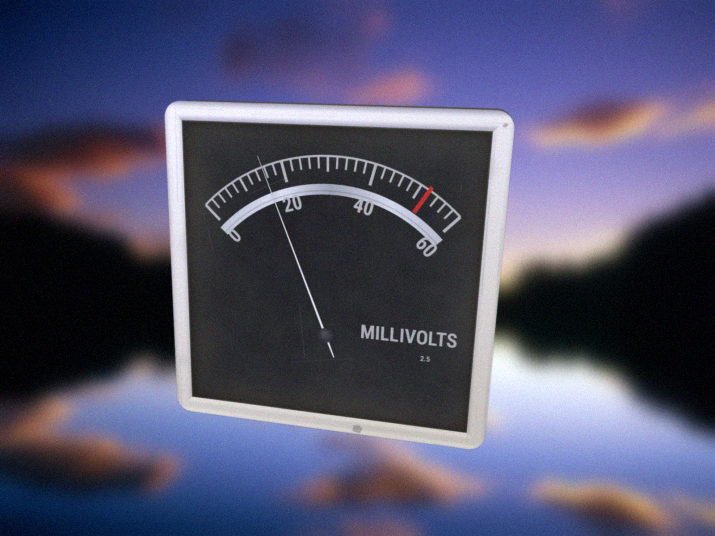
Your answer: 16 (mV)
